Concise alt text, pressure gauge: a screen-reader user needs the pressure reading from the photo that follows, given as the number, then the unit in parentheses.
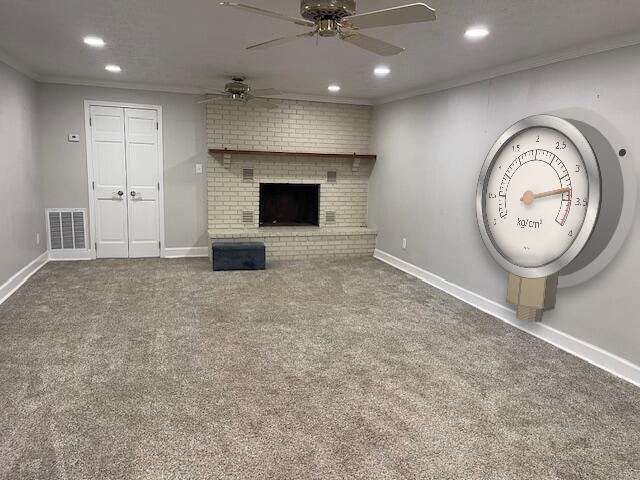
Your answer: 3.3 (kg/cm²)
